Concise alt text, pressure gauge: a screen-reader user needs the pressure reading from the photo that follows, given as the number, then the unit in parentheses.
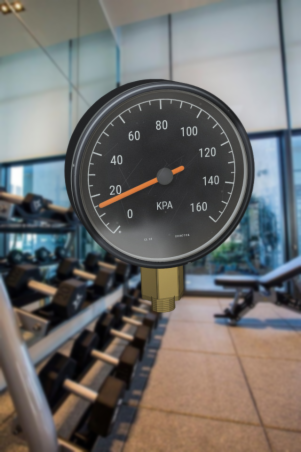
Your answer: 15 (kPa)
